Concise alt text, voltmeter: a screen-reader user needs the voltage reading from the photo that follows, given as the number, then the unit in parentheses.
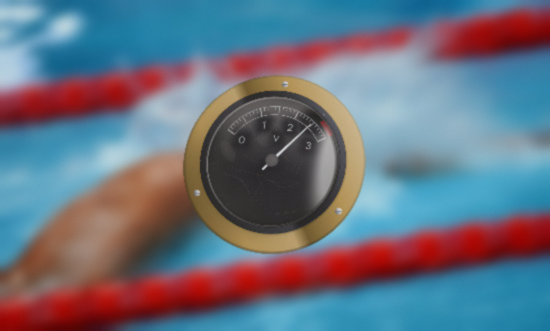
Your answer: 2.5 (V)
